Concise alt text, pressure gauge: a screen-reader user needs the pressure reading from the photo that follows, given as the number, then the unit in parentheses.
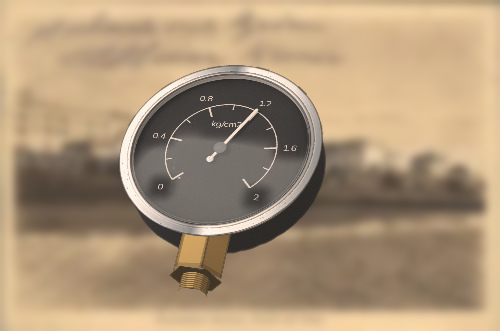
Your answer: 1.2 (kg/cm²)
